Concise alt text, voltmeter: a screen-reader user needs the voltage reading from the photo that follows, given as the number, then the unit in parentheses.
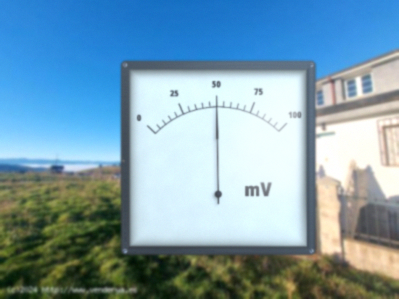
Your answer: 50 (mV)
